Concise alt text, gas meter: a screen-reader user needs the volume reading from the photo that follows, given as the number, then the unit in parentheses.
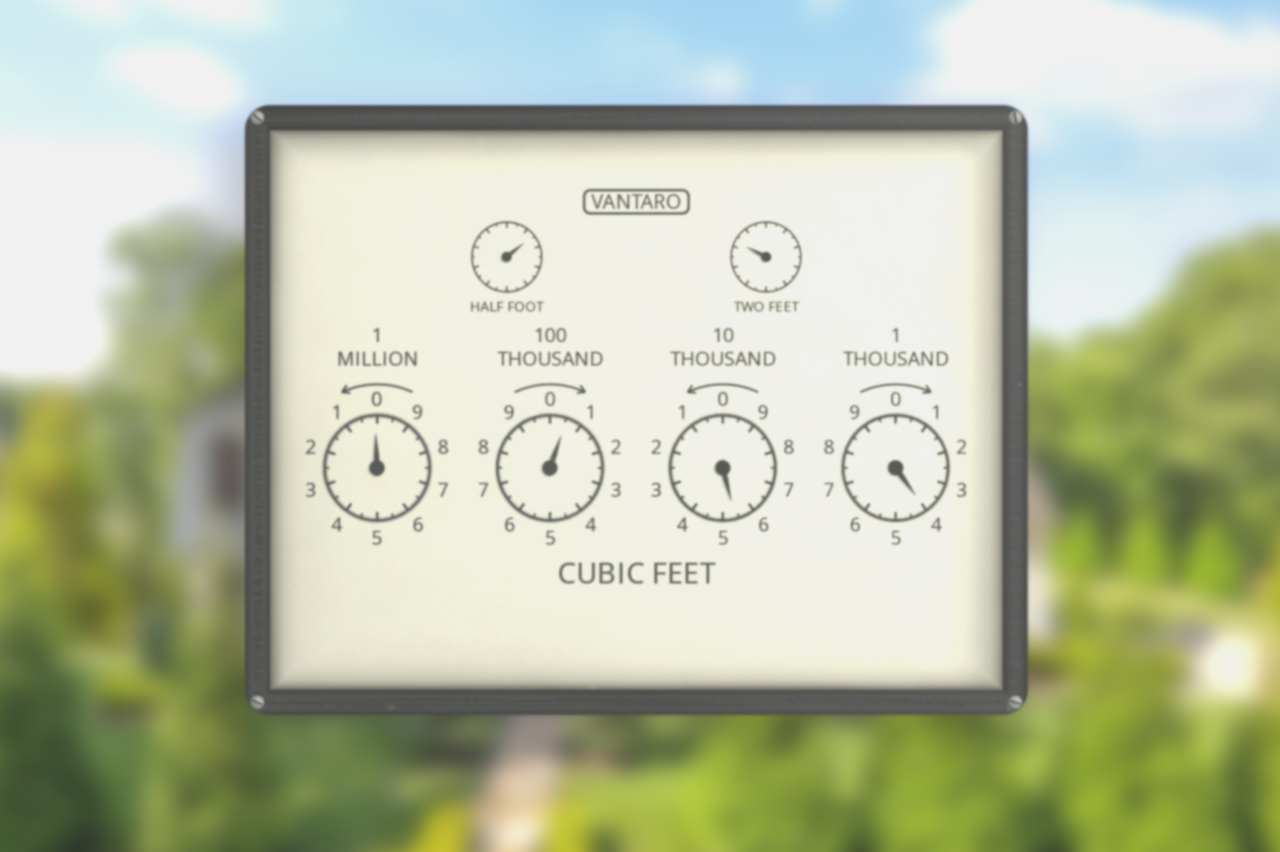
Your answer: 5400 (ft³)
